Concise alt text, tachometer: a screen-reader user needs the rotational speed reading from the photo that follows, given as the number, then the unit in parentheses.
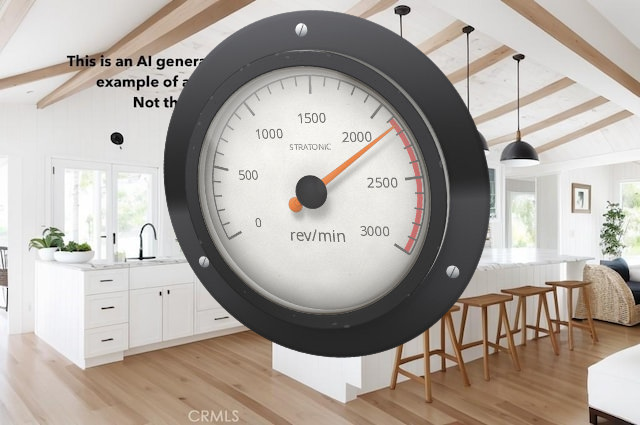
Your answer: 2150 (rpm)
